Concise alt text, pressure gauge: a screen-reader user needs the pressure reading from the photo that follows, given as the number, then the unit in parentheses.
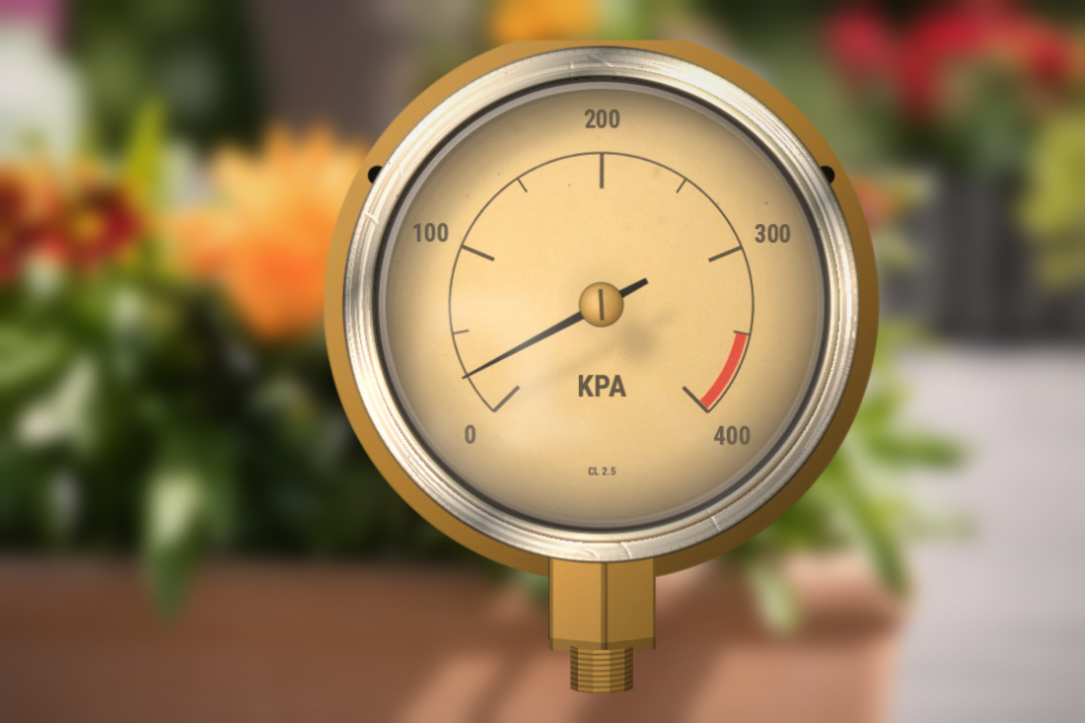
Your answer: 25 (kPa)
